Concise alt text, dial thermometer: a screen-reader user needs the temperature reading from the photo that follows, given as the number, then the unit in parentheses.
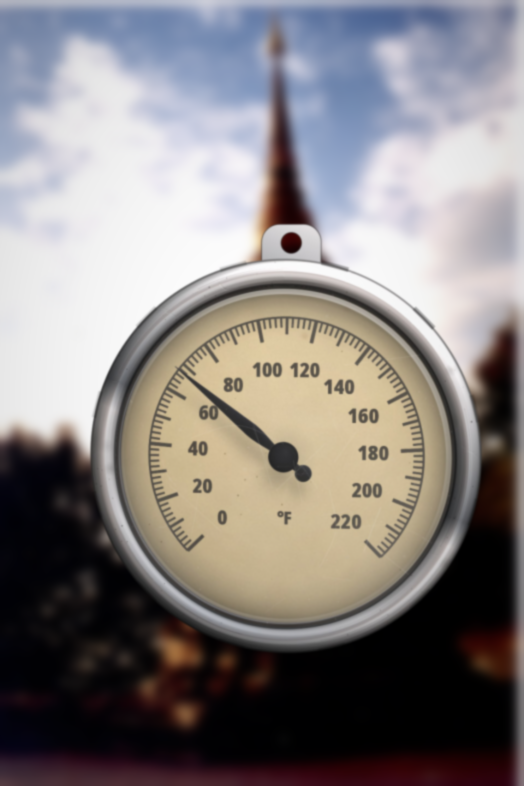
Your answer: 68 (°F)
